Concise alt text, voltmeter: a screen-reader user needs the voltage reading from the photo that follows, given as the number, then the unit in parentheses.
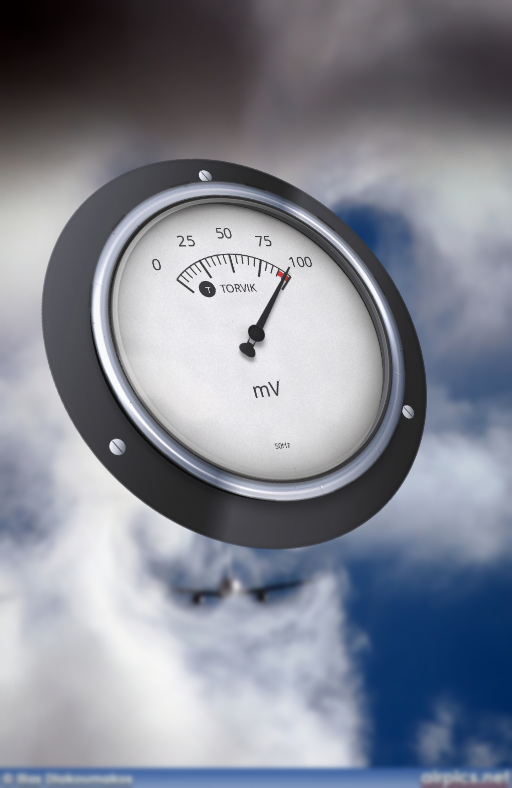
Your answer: 95 (mV)
